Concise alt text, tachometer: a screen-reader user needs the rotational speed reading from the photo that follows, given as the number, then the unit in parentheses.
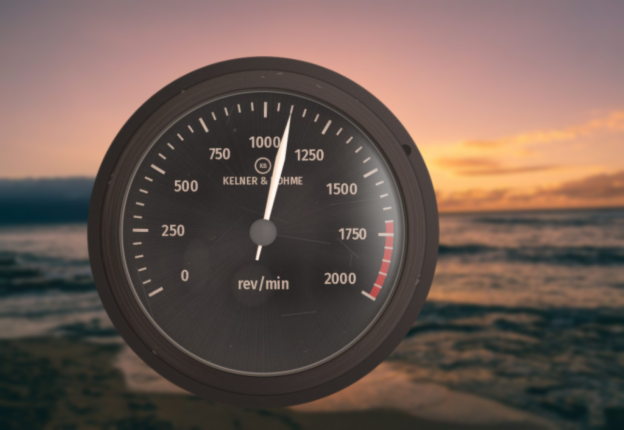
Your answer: 1100 (rpm)
